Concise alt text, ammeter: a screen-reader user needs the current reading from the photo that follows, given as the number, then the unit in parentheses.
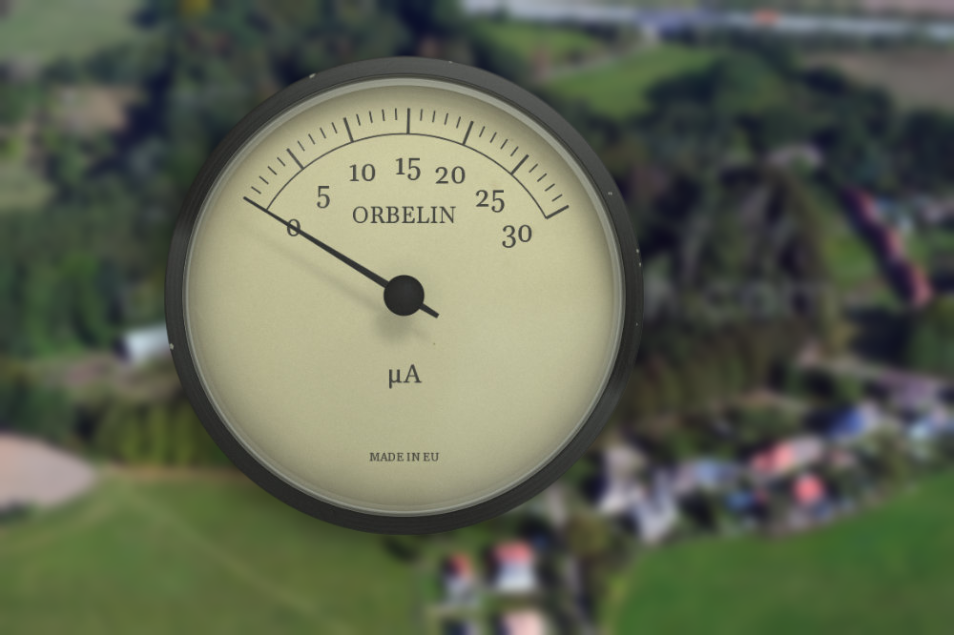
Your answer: 0 (µA)
